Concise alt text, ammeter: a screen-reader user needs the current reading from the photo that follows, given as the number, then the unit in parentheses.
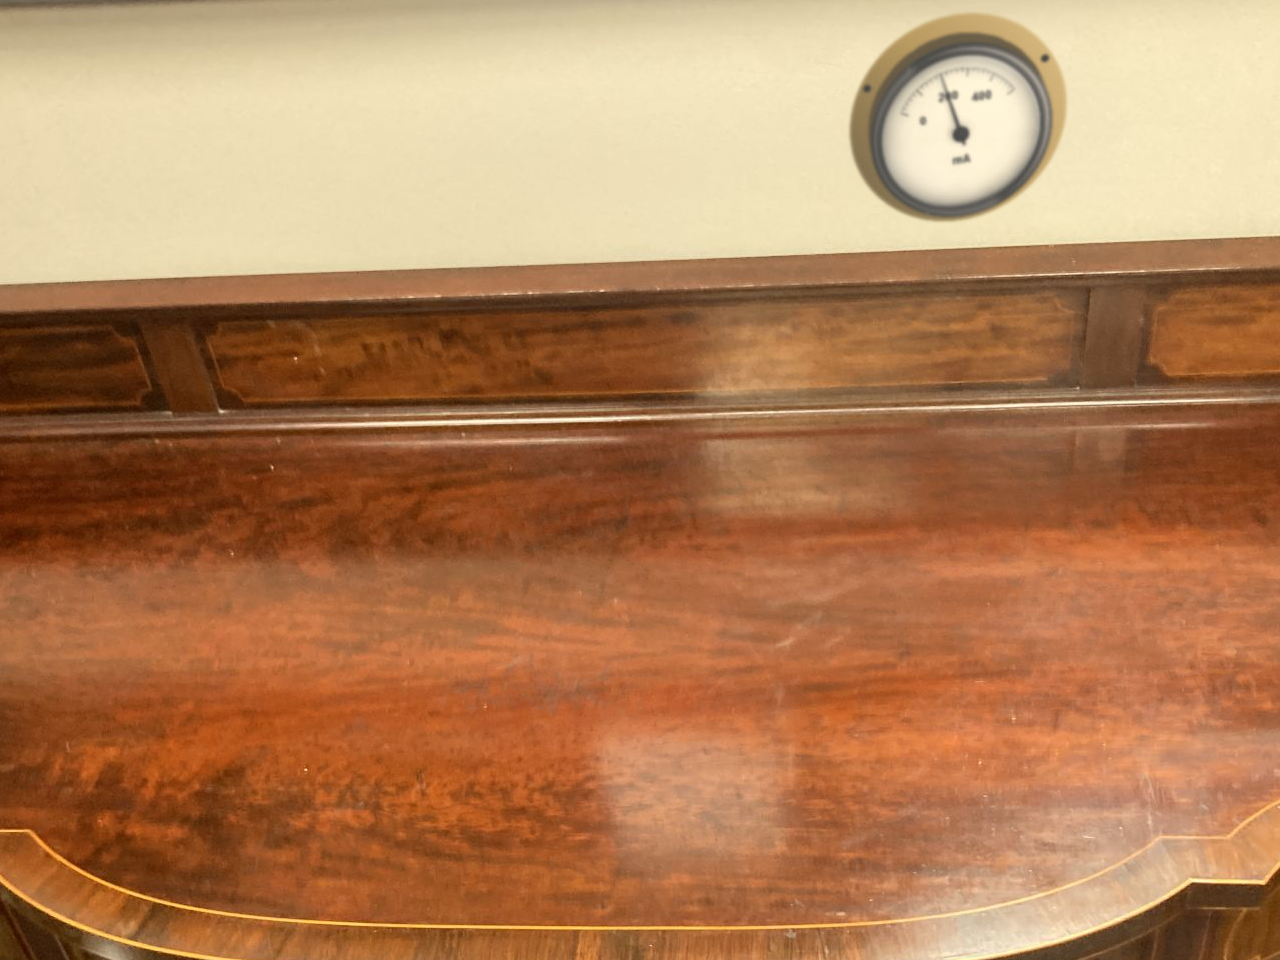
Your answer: 200 (mA)
